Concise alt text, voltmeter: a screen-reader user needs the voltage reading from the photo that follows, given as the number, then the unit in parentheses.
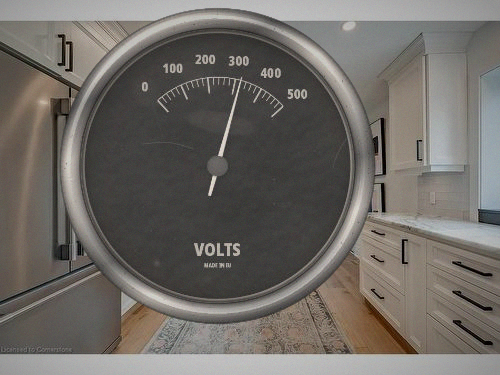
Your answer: 320 (V)
